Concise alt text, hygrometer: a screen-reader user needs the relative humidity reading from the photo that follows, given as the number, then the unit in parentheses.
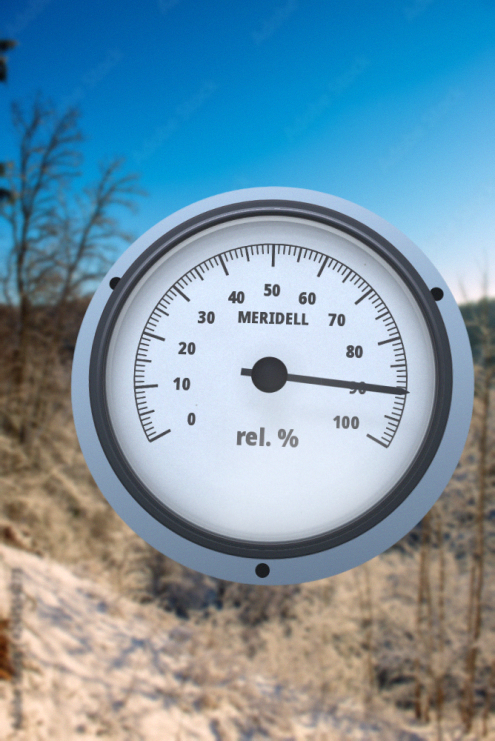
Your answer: 90 (%)
